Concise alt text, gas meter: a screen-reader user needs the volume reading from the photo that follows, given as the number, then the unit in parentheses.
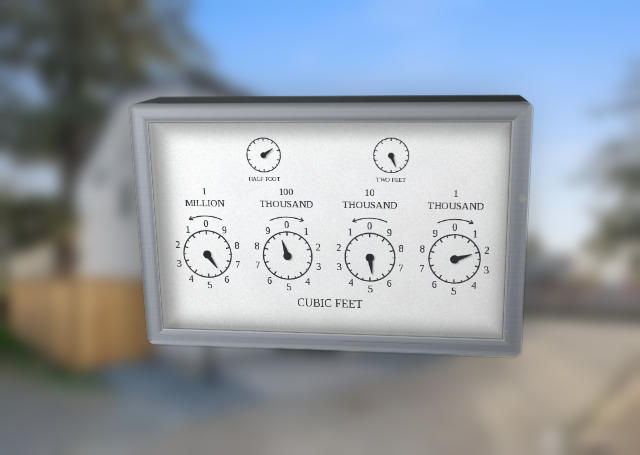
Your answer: 595200 (ft³)
